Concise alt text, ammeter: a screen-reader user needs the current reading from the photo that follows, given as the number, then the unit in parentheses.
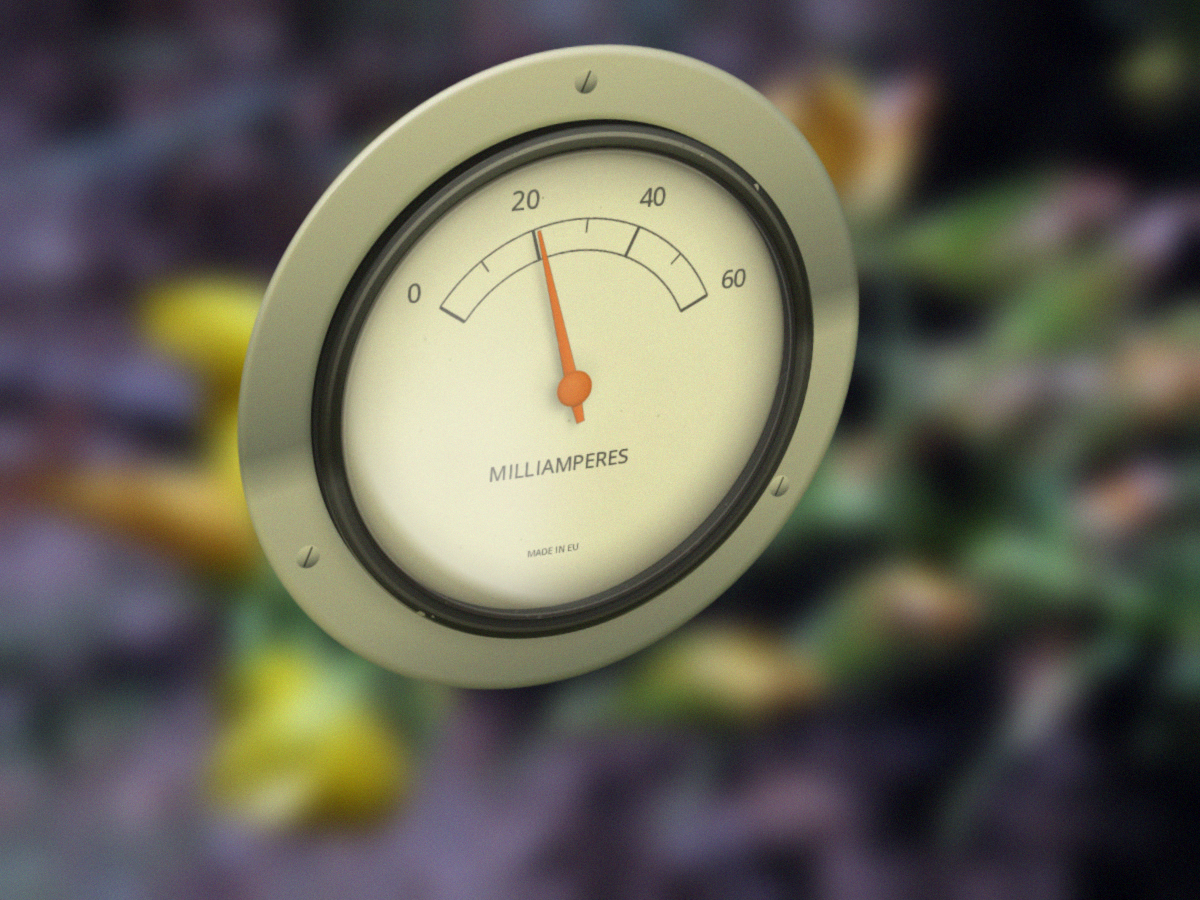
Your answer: 20 (mA)
